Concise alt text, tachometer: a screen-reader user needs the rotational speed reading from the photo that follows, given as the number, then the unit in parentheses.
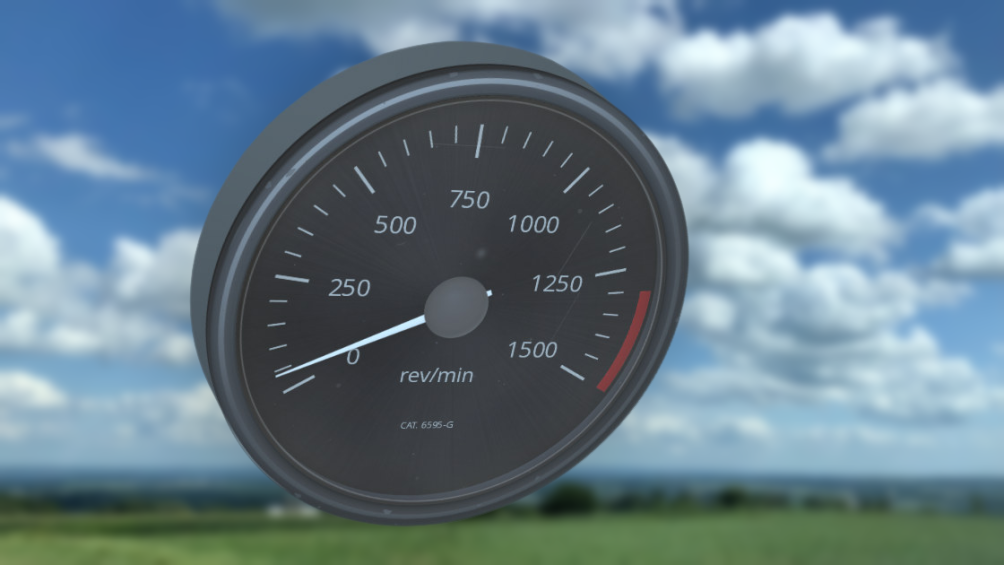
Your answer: 50 (rpm)
